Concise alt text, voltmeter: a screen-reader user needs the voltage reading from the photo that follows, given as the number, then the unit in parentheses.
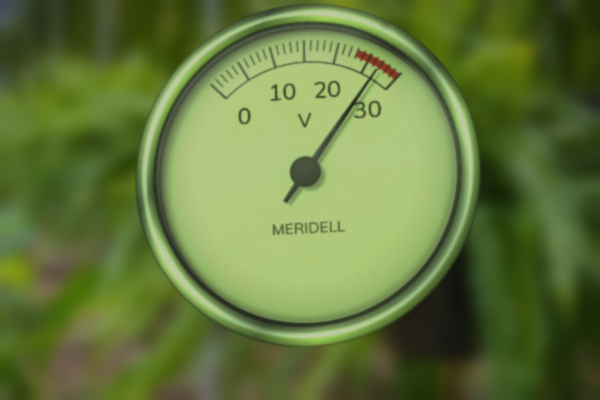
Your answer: 27 (V)
